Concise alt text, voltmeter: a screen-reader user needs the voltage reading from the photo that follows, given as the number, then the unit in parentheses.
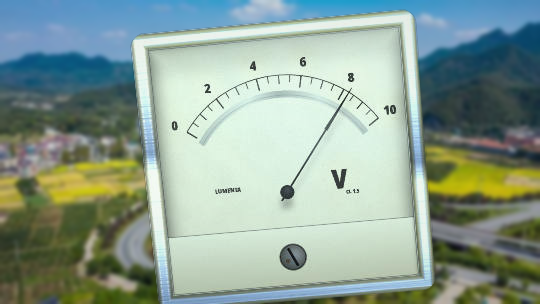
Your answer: 8.25 (V)
